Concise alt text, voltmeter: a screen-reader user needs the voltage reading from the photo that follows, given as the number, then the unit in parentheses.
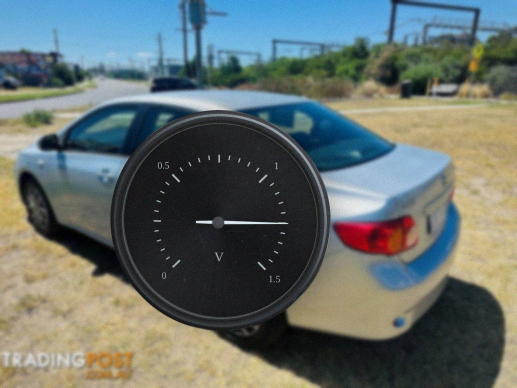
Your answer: 1.25 (V)
